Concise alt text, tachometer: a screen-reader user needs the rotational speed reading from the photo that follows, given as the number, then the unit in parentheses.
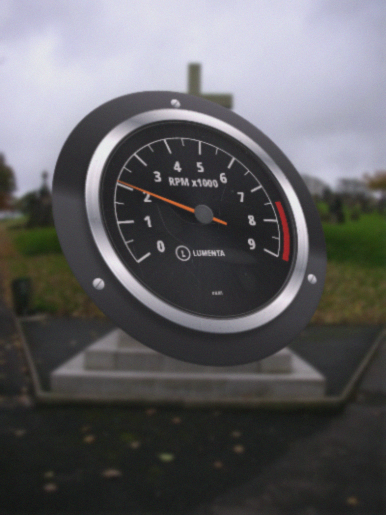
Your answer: 2000 (rpm)
